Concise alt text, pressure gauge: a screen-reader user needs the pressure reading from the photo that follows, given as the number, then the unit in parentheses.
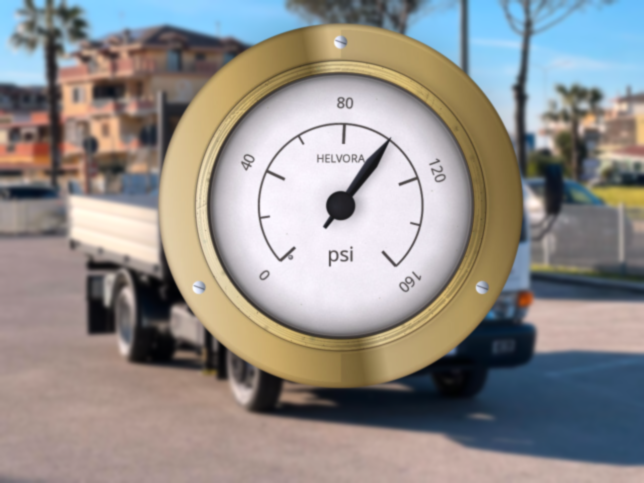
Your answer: 100 (psi)
